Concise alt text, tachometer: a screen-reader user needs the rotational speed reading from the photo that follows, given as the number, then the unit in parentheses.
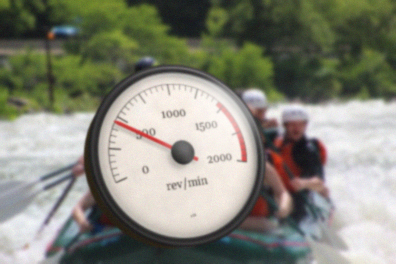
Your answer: 450 (rpm)
